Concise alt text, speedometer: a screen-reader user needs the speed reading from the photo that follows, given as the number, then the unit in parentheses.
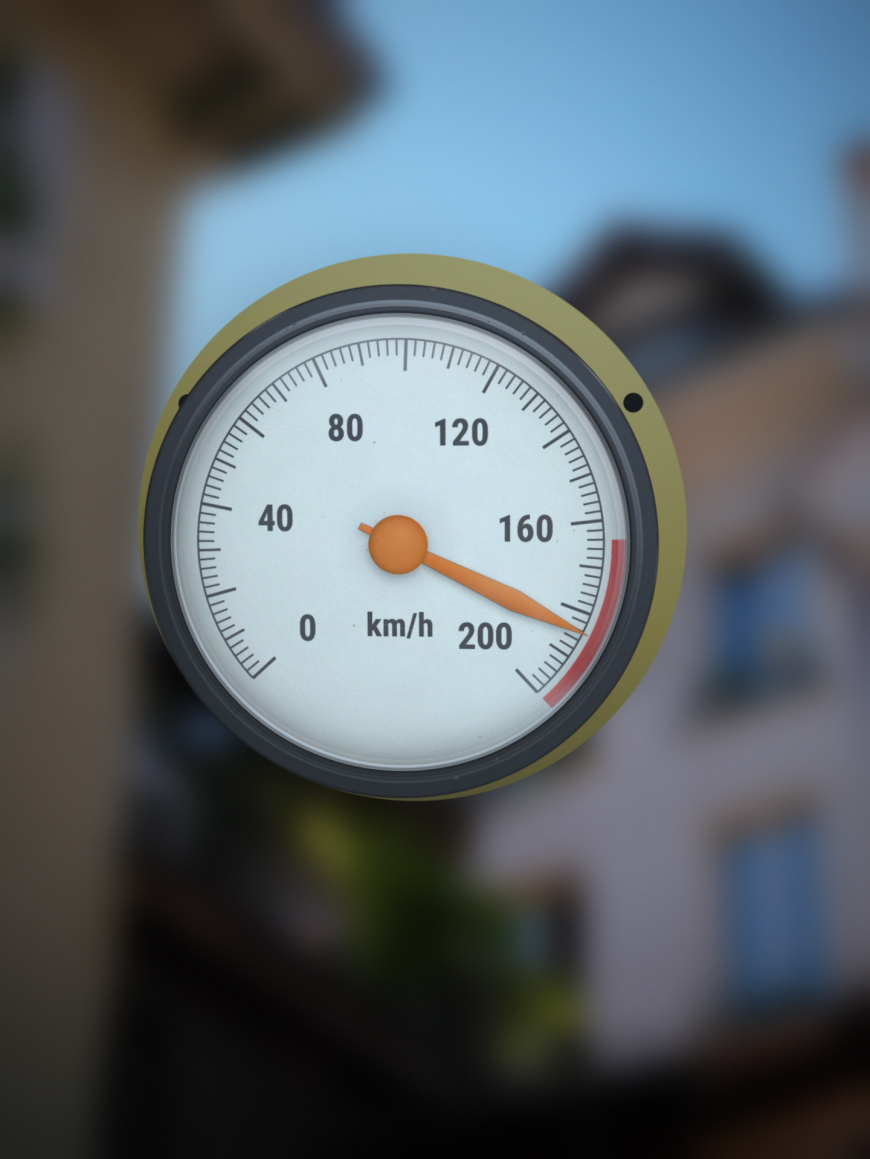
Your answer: 184 (km/h)
